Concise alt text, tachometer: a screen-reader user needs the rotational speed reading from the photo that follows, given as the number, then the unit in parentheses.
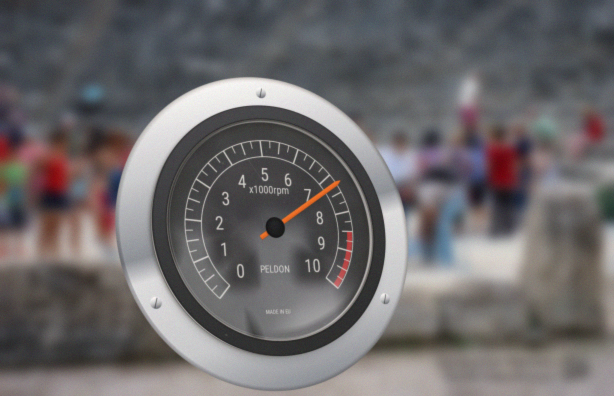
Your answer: 7250 (rpm)
